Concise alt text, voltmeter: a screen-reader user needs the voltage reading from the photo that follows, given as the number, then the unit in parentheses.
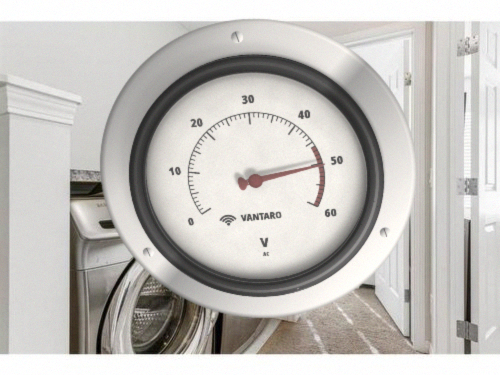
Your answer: 50 (V)
